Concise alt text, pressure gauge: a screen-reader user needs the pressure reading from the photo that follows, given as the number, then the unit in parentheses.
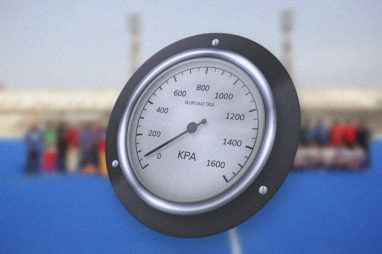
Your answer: 50 (kPa)
